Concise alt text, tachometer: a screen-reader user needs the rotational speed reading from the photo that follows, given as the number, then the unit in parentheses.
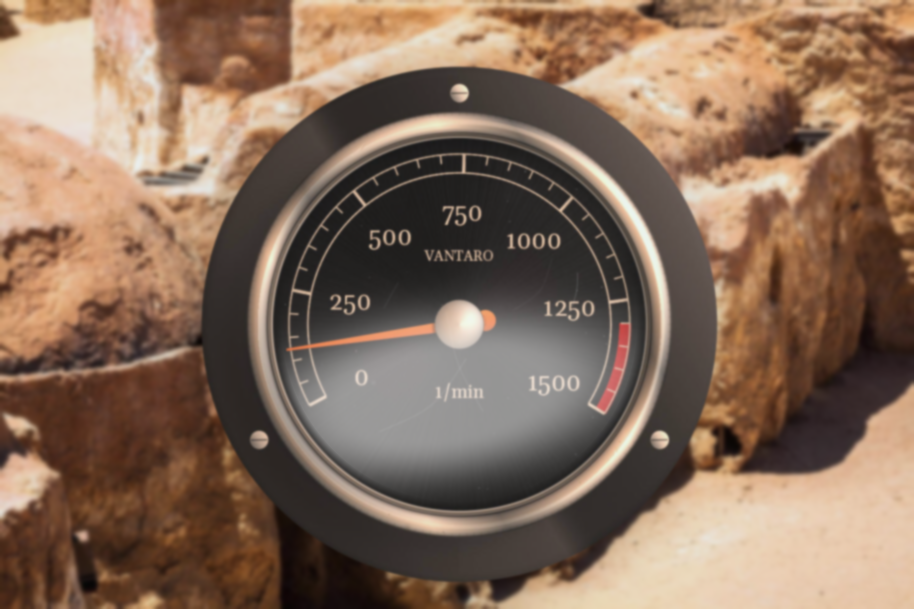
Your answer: 125 (rpm)
